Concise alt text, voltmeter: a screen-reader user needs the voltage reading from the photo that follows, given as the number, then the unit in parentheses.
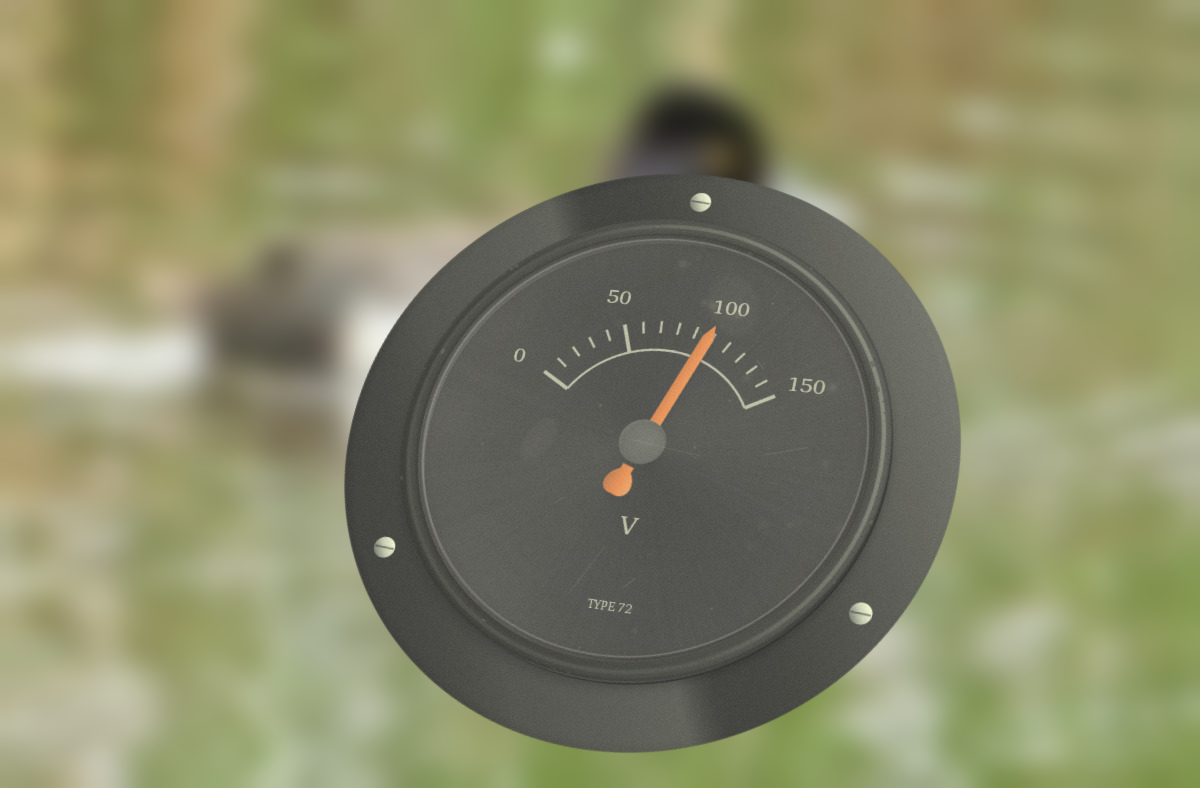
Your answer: 100 (V)
